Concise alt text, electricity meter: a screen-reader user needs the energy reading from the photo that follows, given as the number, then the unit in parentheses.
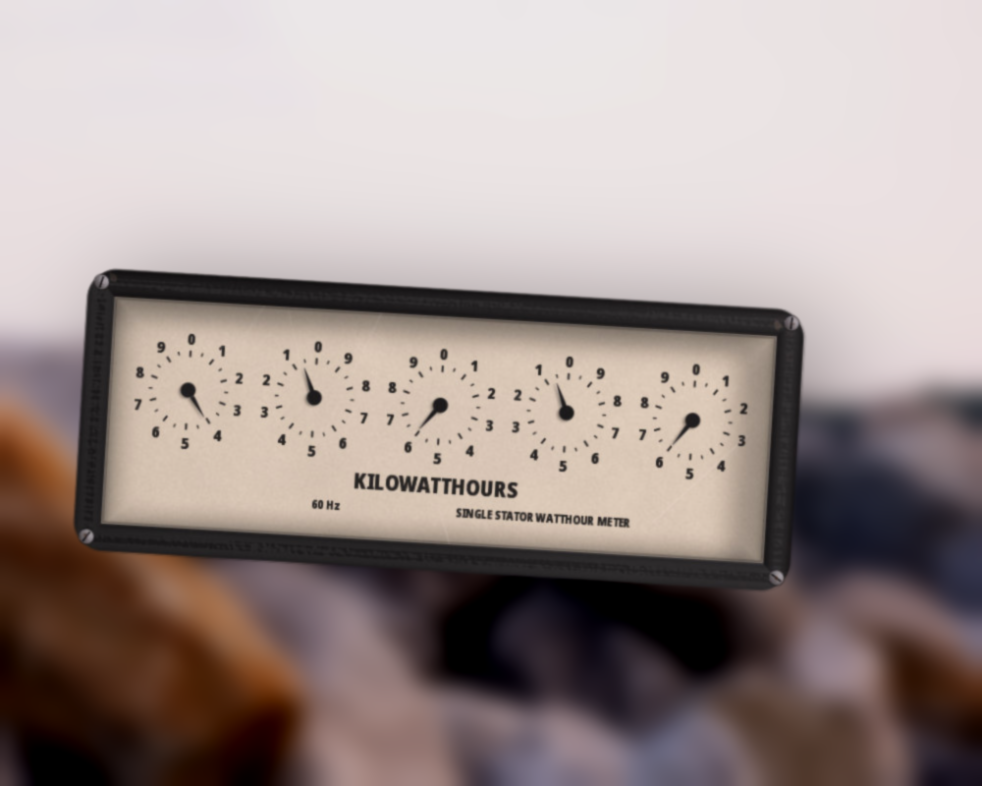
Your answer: 40606 (kWh)
